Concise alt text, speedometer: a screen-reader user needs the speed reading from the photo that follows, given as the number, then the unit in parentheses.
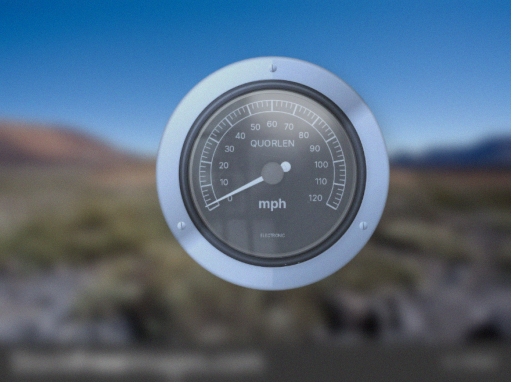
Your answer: 2 (mph)
